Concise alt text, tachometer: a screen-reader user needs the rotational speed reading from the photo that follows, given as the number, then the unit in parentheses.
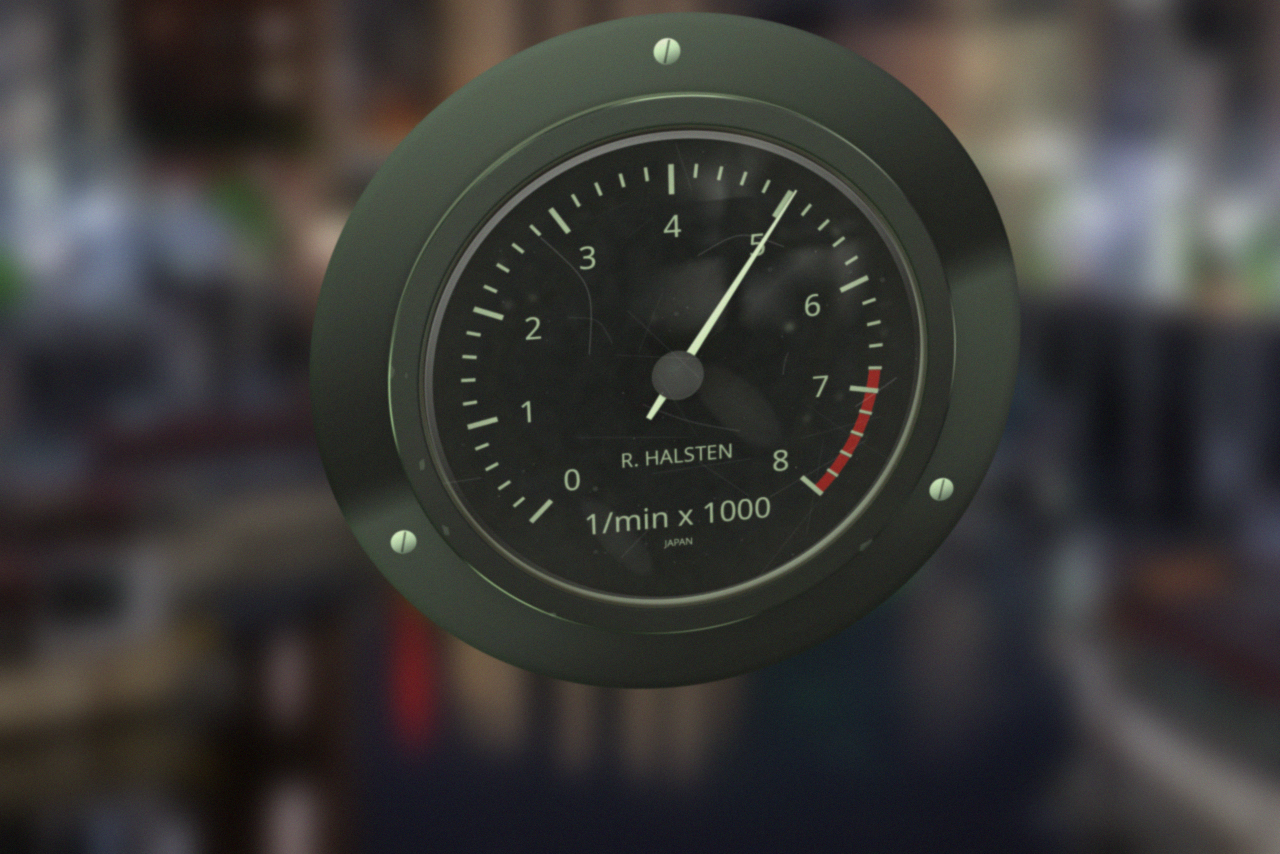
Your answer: 5000 (rpm)
